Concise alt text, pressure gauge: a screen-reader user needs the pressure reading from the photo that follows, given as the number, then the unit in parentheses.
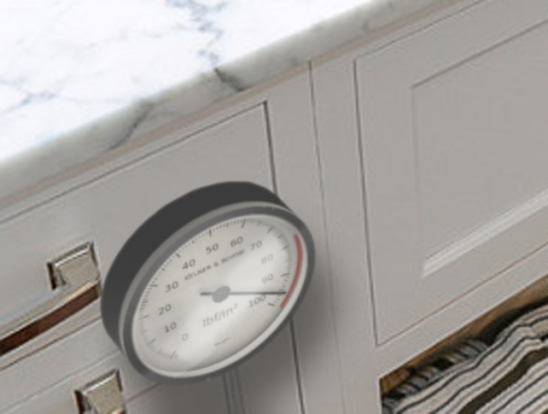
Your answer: 95 (psi)
